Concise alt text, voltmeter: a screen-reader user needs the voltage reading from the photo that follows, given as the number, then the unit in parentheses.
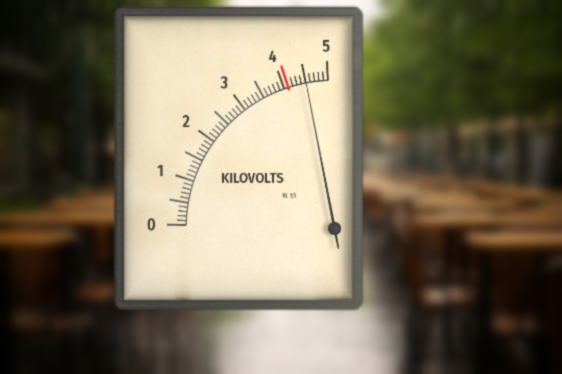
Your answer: 4.5 (kV)
